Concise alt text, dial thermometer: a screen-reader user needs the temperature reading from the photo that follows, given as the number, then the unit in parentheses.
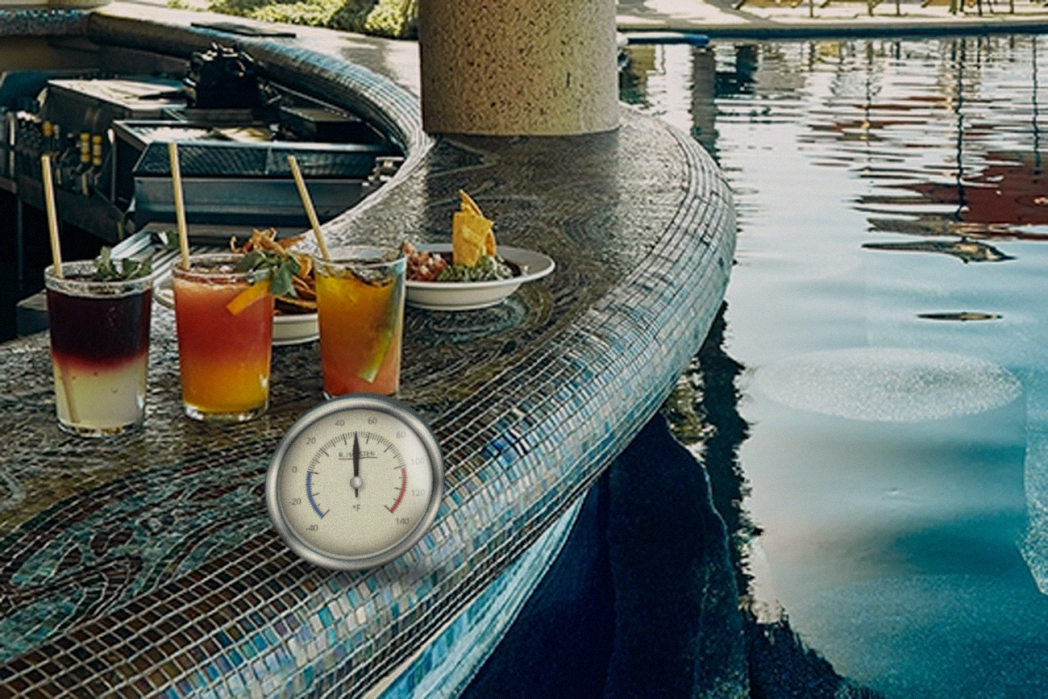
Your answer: 50 (°F)
